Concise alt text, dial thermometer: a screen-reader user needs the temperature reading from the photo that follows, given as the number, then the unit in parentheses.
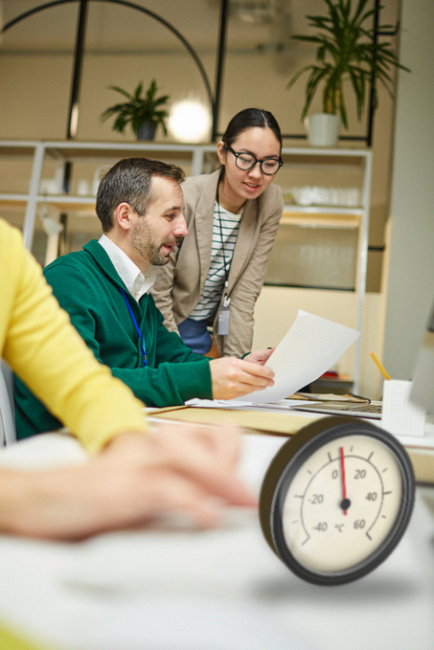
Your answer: 5 (°C)
